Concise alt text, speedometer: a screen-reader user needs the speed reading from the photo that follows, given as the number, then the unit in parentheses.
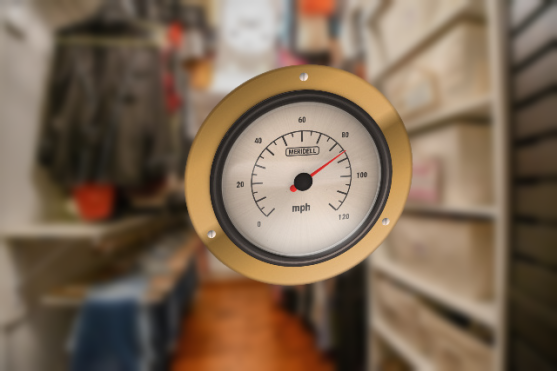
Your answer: 85 (mph)
